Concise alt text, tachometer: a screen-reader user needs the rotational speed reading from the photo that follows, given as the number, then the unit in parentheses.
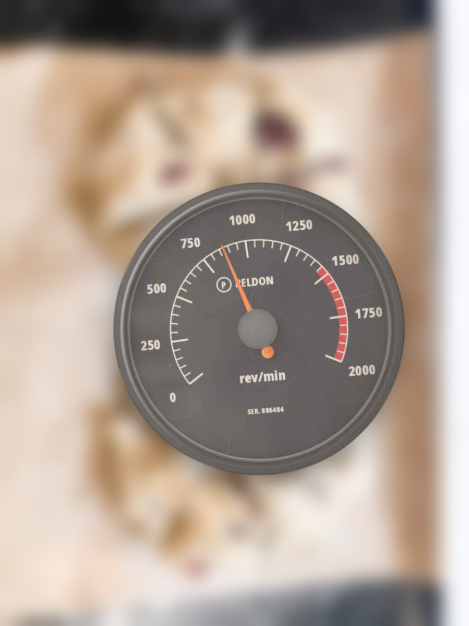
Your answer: 875 (rpm)
